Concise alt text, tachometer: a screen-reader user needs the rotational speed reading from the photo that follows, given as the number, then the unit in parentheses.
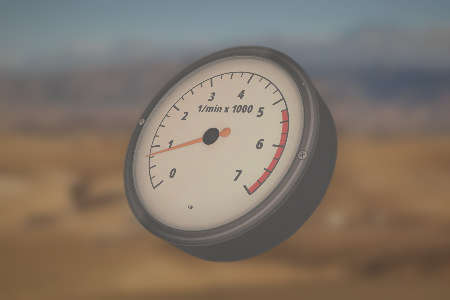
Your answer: 750 (rpm)
